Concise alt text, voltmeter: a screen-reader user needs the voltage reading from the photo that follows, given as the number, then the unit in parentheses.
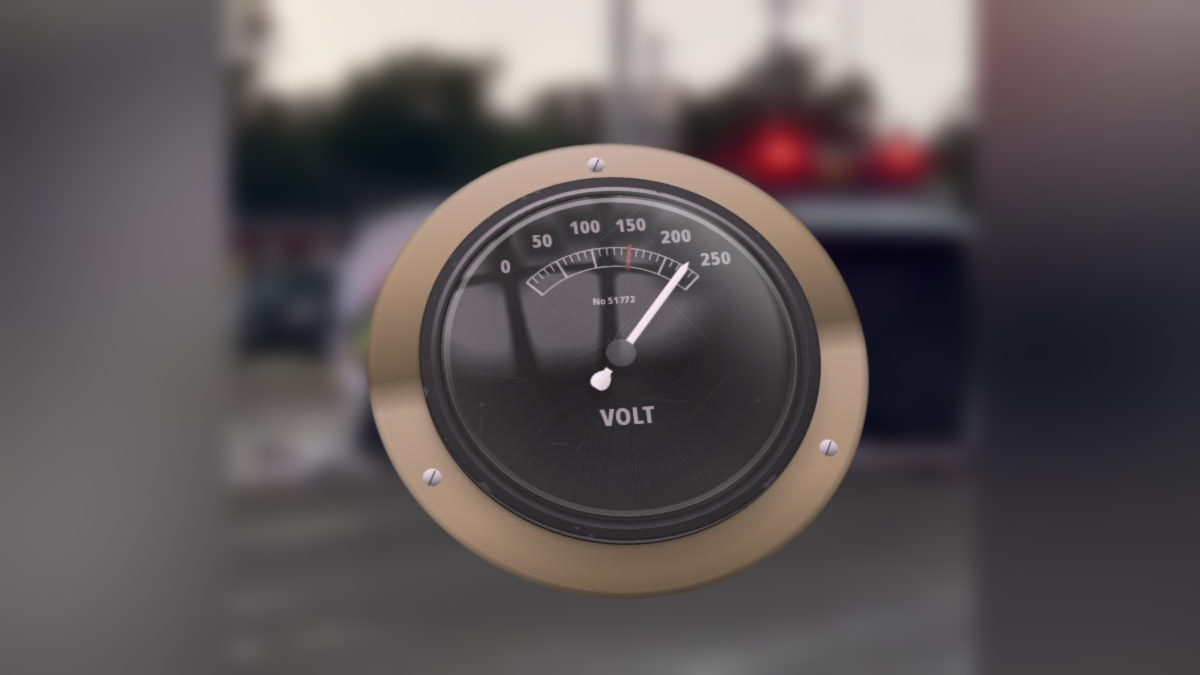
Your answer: 230 (V)
